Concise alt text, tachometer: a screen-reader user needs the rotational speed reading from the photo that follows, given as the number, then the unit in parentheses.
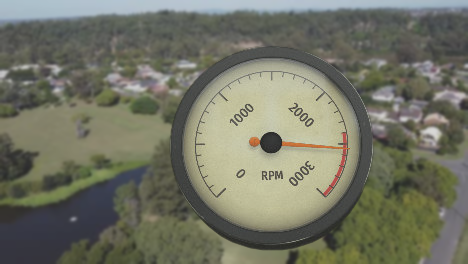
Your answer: 2550 (rpm)
